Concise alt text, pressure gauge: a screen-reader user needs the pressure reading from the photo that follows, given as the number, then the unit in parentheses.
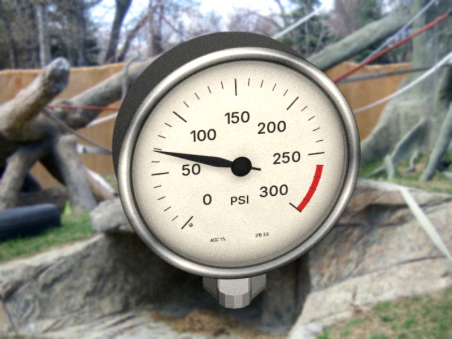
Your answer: 70 (psi)
